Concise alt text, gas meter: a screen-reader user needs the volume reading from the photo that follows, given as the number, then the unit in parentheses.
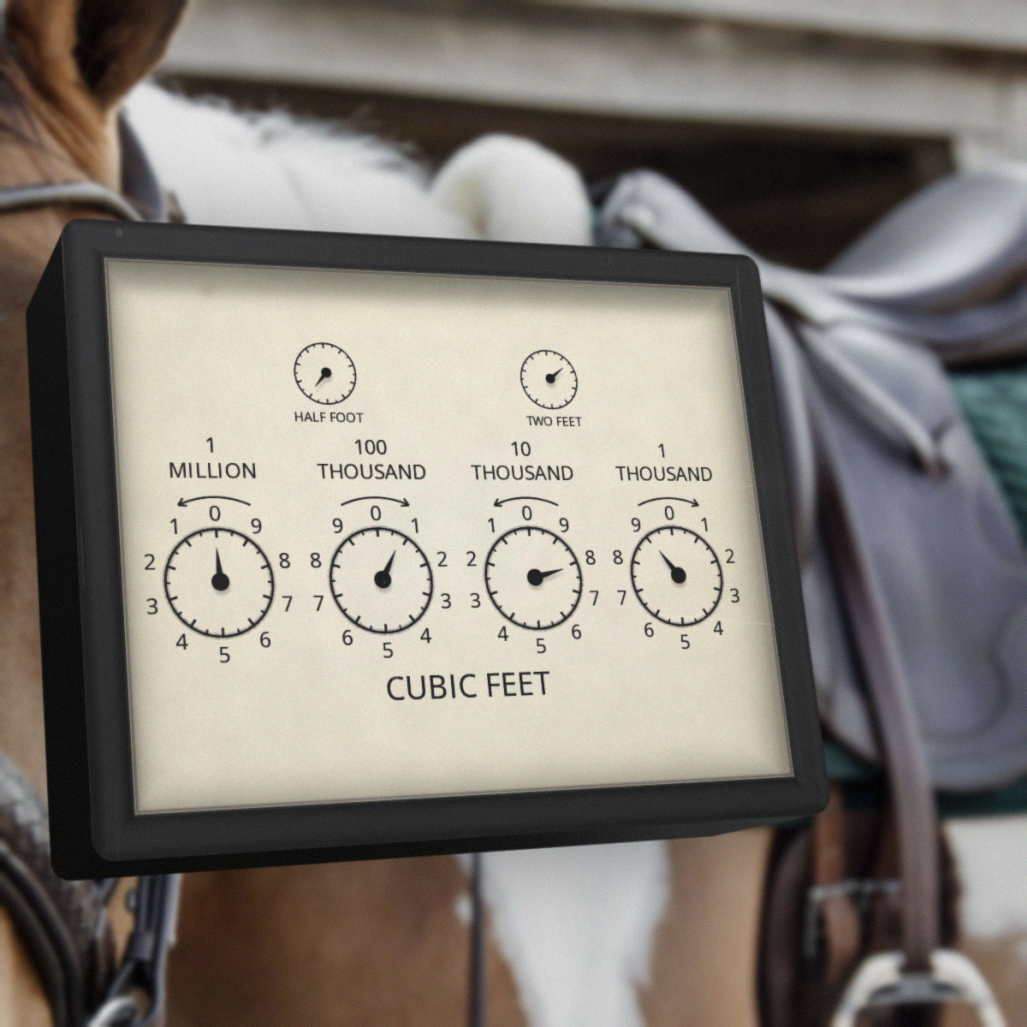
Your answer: 7900 (ft³)
